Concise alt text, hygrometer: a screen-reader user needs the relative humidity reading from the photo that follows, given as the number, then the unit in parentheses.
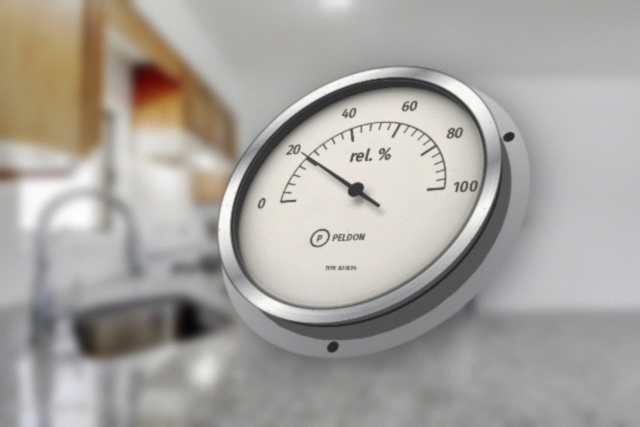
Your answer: 20 (%)
